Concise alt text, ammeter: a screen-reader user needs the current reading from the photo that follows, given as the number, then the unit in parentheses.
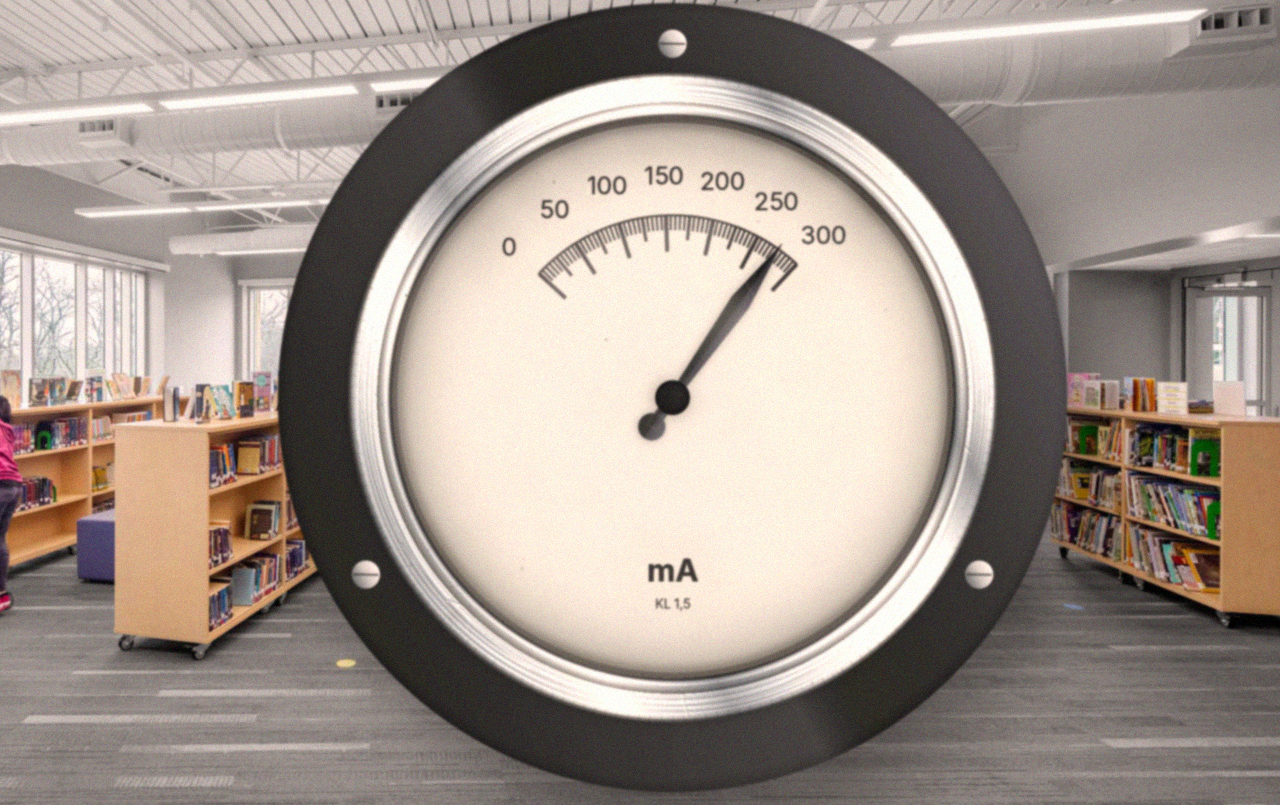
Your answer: 275 (mA)
